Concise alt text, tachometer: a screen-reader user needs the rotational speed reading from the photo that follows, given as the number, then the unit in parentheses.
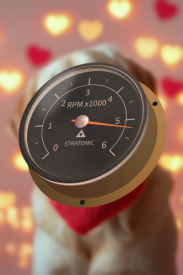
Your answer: 5250 (rpm)
